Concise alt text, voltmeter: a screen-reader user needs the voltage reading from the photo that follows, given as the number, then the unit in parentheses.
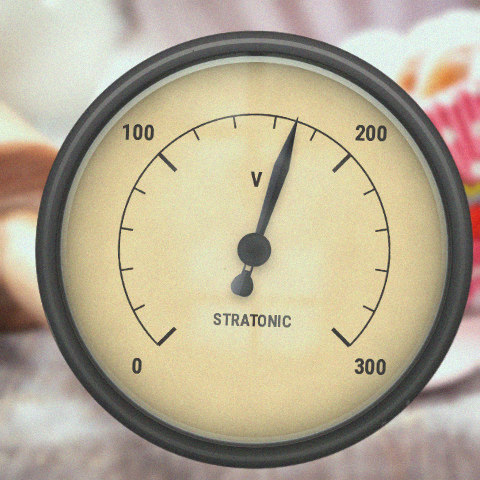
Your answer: 170 (V)
